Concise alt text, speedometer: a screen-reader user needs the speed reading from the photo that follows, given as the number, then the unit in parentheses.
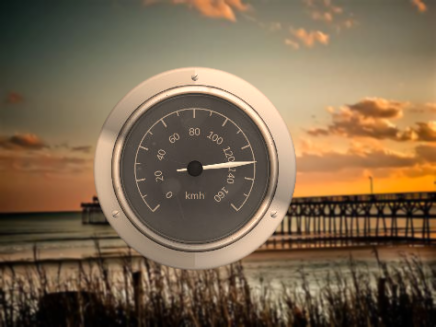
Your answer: 130 (km/h)
